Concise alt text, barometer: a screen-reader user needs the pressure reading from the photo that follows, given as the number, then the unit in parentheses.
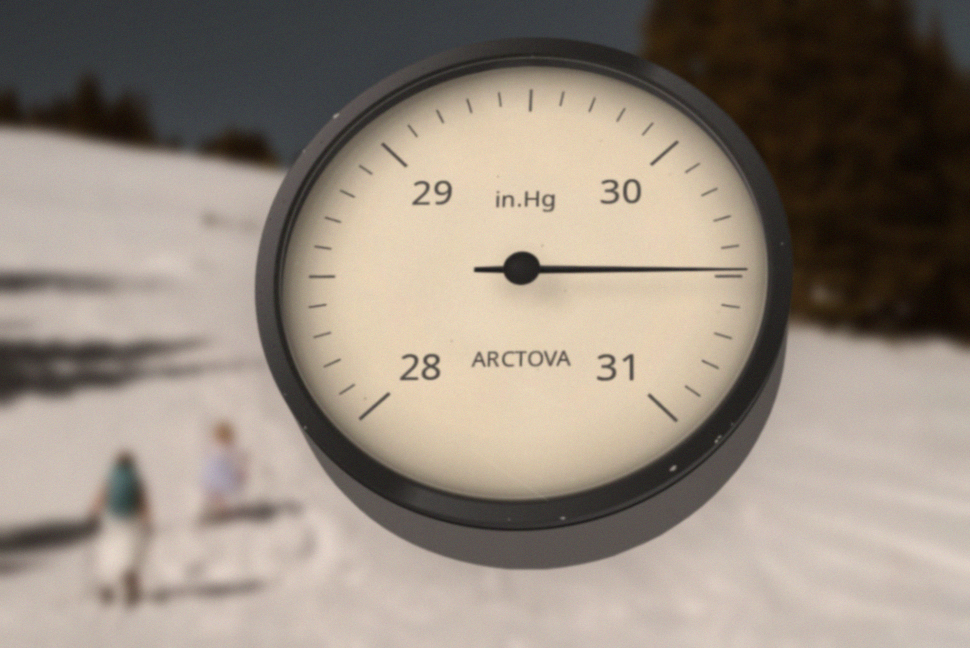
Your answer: 30.5 (inHg)
